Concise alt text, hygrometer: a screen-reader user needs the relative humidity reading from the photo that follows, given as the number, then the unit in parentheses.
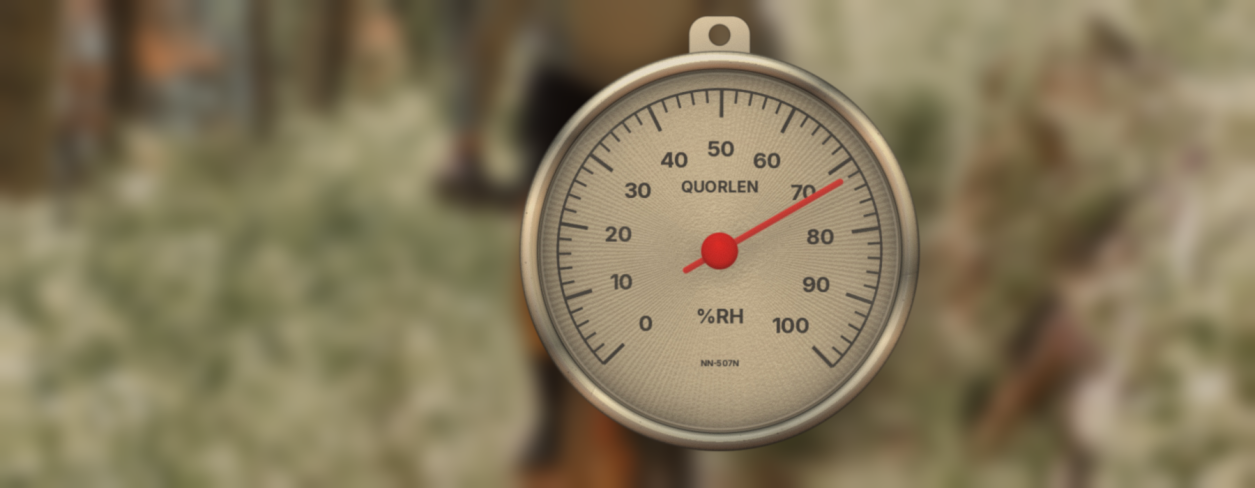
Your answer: 72 (%)
